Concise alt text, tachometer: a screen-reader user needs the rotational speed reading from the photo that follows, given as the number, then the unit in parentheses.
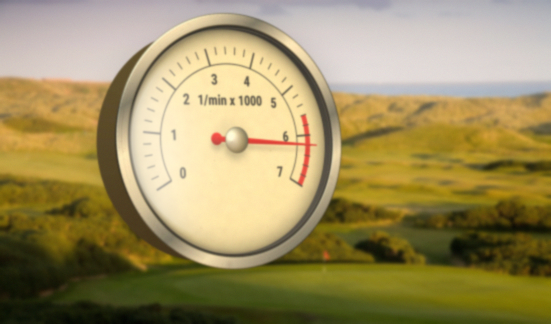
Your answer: 6200 (rpm)
